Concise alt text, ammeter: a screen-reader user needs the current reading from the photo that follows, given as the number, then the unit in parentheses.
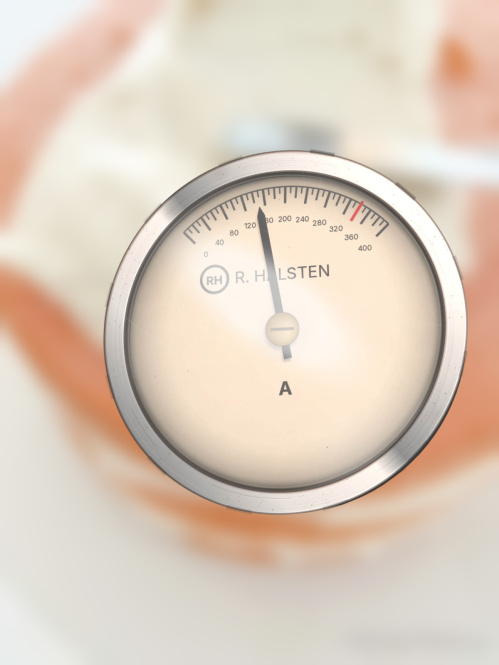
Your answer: 150 (A)
